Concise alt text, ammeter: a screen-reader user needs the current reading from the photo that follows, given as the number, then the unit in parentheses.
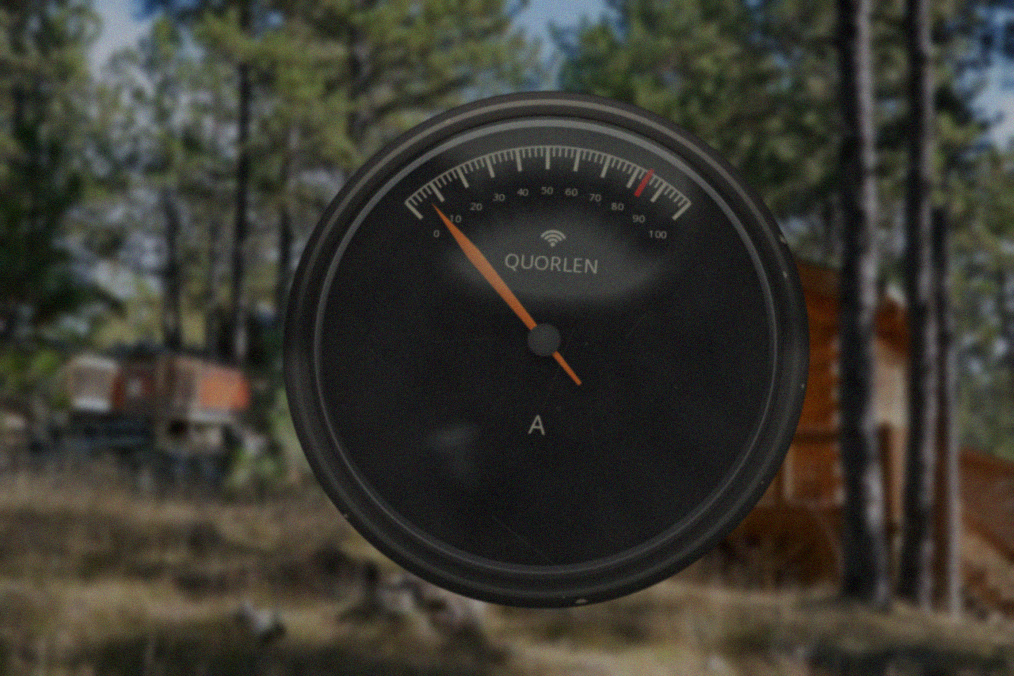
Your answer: 6 (A)
